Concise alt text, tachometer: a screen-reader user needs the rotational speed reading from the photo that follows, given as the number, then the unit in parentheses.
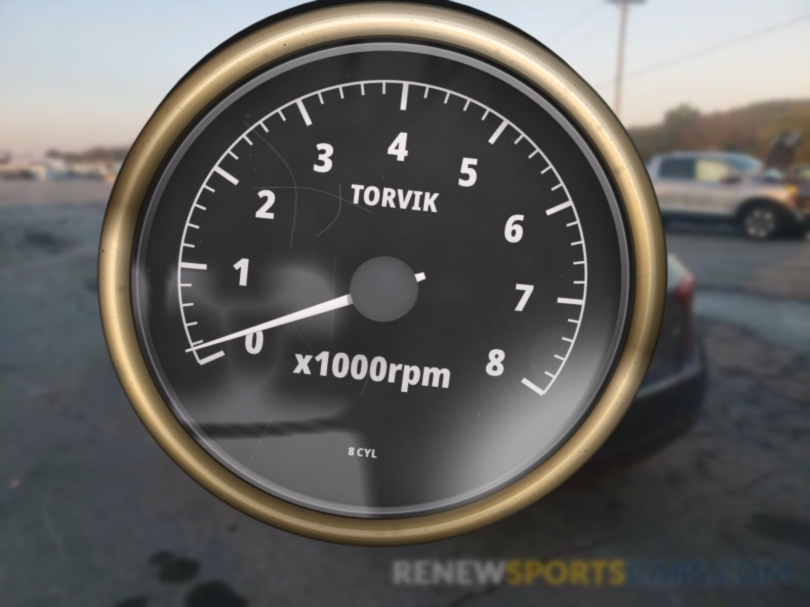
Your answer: 200 (rpm)
